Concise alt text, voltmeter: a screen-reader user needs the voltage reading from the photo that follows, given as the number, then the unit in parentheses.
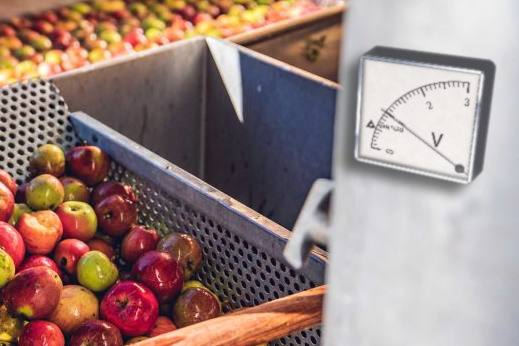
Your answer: 1 (V)
